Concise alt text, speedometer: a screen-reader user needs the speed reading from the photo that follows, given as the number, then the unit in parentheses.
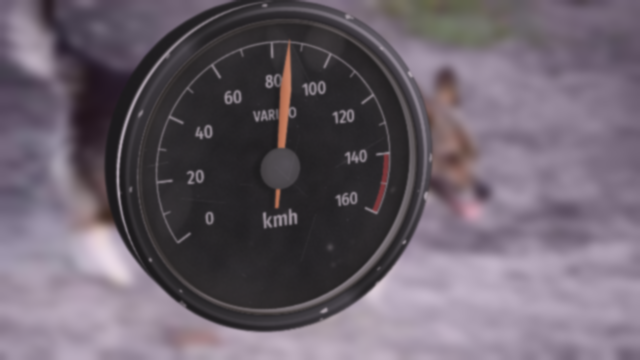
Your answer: 85 (km/h)
